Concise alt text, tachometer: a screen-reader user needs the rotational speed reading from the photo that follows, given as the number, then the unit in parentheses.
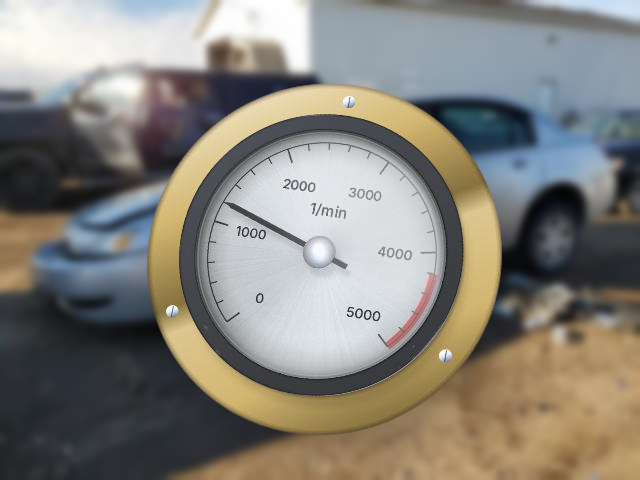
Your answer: 1200 (rpm)
